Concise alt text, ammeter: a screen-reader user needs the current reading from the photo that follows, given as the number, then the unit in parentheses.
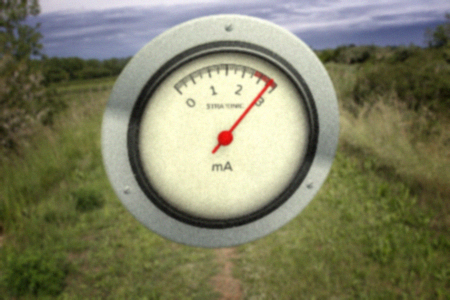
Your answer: 2.75 (mA)
